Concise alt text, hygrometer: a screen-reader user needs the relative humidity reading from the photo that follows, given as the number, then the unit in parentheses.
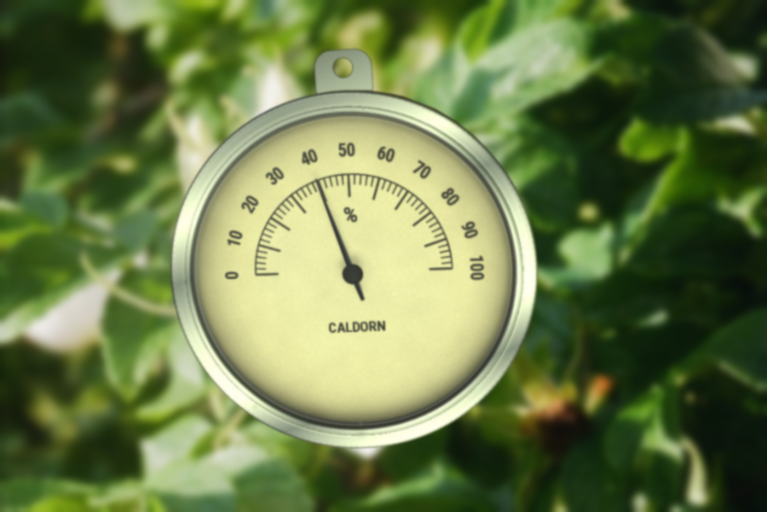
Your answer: 40 (%)
